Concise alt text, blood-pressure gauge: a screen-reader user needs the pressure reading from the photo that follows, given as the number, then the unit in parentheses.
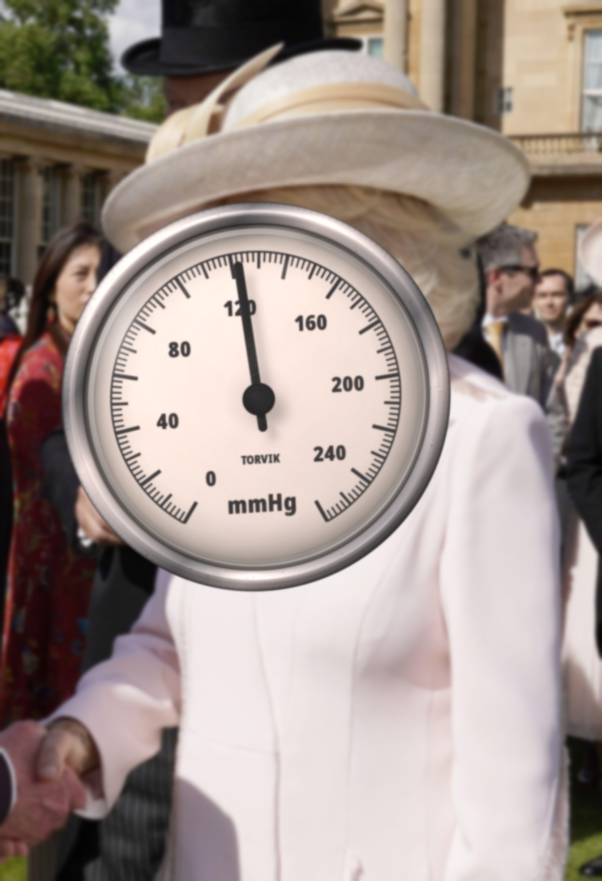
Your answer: 122 (mmHg)
